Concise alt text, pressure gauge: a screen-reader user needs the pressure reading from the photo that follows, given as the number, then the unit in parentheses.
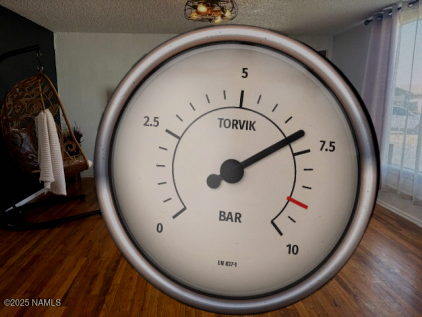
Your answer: 7 (bar)
